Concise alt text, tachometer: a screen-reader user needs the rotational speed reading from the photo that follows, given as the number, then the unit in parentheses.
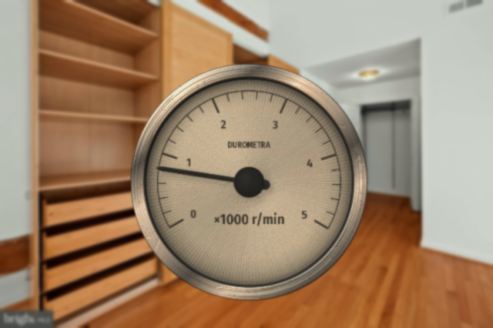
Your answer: 800 (rpm)
